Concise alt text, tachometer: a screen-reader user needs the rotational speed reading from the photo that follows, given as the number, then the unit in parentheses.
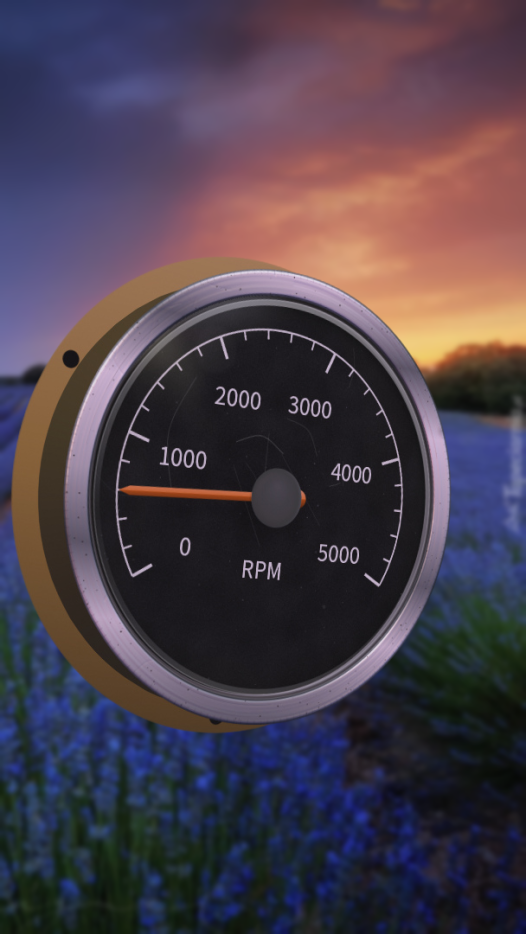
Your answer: 600 (rpm)
